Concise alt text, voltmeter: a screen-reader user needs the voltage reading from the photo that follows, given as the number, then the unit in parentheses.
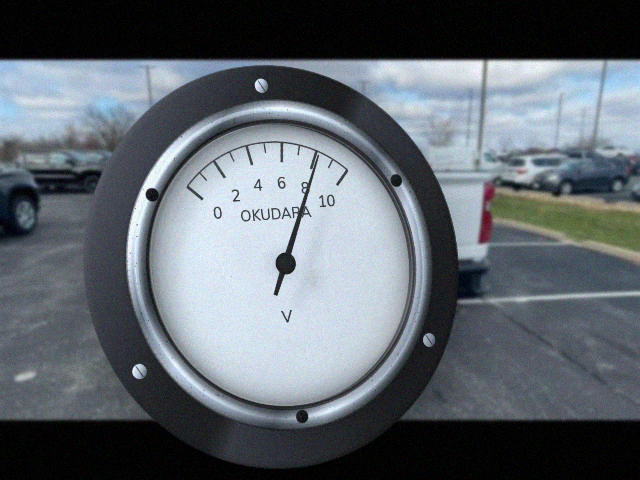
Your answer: 8 (V)
